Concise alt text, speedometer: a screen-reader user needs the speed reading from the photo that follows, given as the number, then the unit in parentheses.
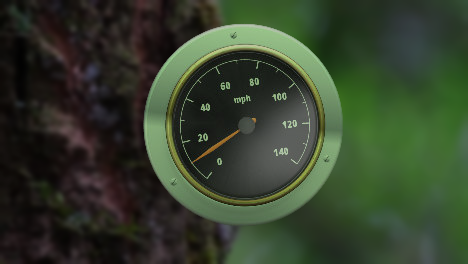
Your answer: 10 (mph)
